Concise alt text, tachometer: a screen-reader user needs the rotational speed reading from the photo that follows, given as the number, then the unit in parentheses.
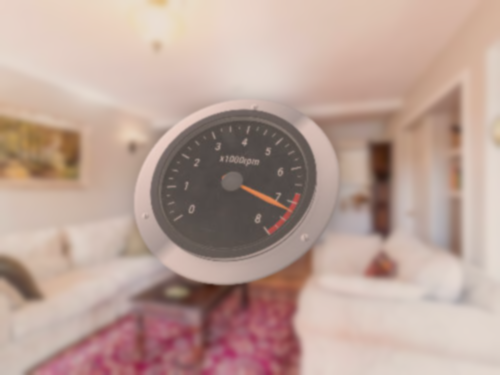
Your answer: 7250 (rpm)
